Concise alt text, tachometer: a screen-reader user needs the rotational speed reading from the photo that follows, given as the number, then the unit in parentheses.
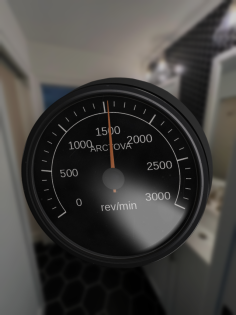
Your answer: 1550 (rpm)
